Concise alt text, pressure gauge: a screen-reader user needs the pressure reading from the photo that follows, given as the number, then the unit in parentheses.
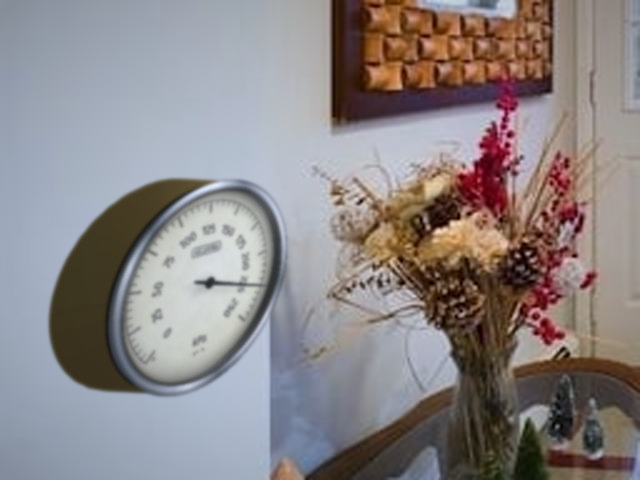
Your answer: 225 (kPa)
